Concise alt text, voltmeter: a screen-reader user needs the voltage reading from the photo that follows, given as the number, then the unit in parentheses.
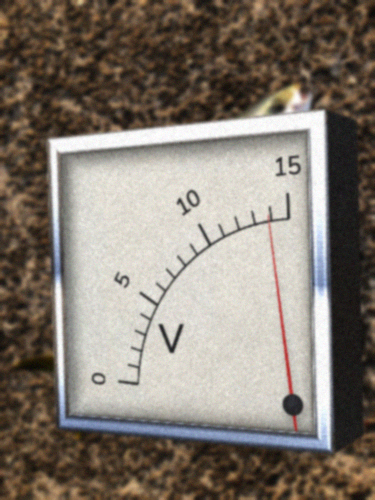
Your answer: 14 (V)
